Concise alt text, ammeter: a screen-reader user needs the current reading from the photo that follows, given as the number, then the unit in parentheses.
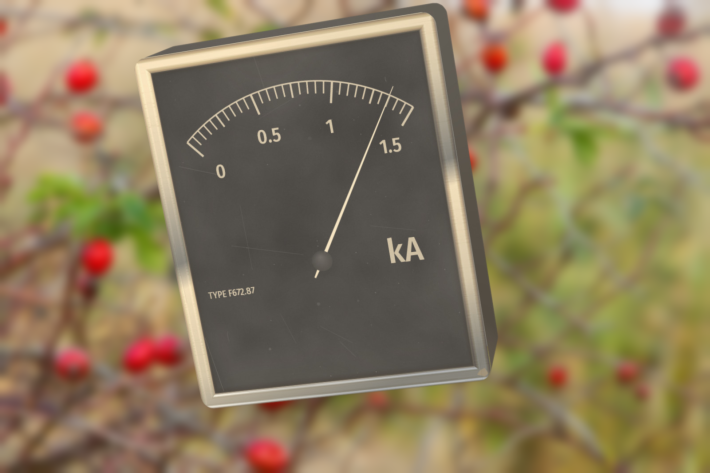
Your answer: 1.35 (kA)
